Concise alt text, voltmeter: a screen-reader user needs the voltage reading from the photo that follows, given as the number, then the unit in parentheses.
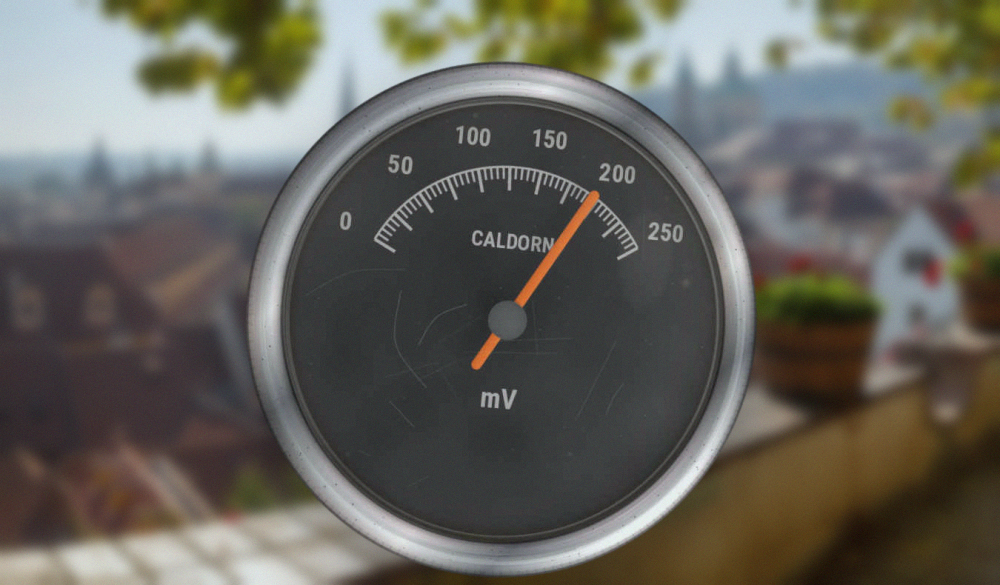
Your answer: 195 (mV)
